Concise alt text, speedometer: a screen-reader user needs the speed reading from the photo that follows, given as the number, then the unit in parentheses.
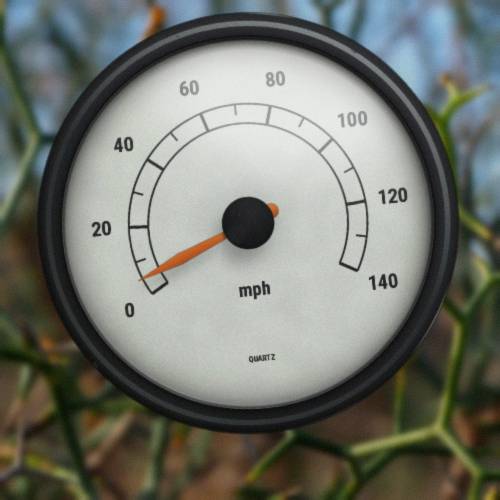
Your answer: 5 (mph)
